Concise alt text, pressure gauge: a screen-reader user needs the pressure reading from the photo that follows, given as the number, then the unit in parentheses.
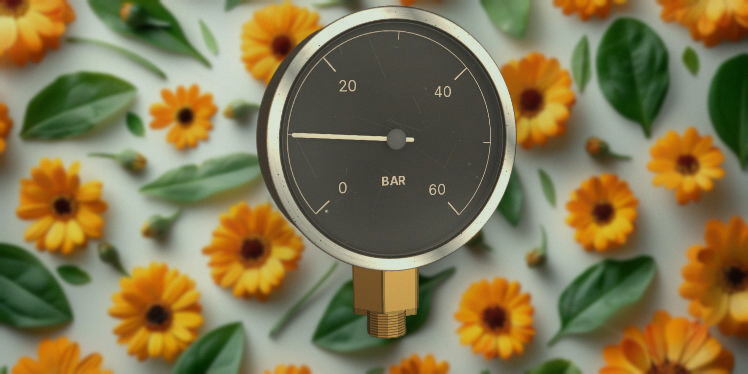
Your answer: 10 (bar)
